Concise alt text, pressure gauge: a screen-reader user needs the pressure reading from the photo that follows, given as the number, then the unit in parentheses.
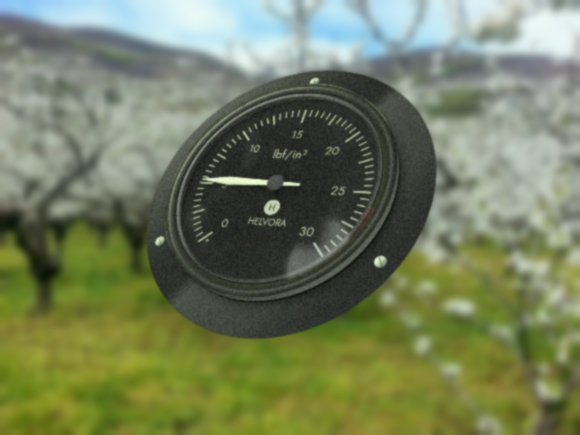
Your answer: 5 (psi)
